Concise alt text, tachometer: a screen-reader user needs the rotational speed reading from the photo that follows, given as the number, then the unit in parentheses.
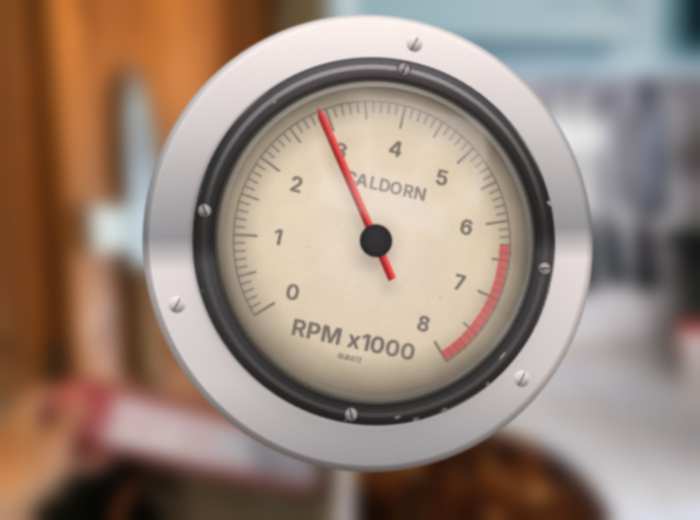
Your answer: 2900 (rpm)
